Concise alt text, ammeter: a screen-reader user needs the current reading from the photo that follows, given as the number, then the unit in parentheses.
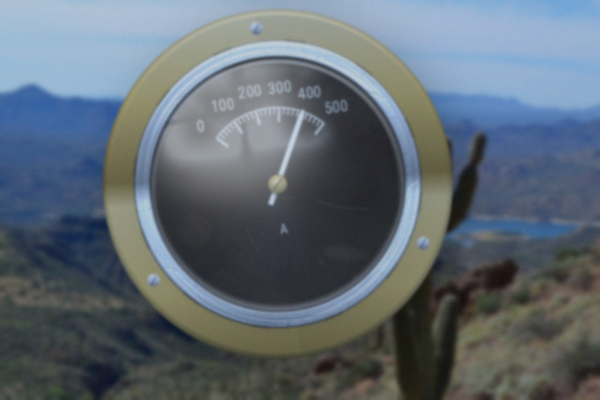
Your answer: 400 (A)
